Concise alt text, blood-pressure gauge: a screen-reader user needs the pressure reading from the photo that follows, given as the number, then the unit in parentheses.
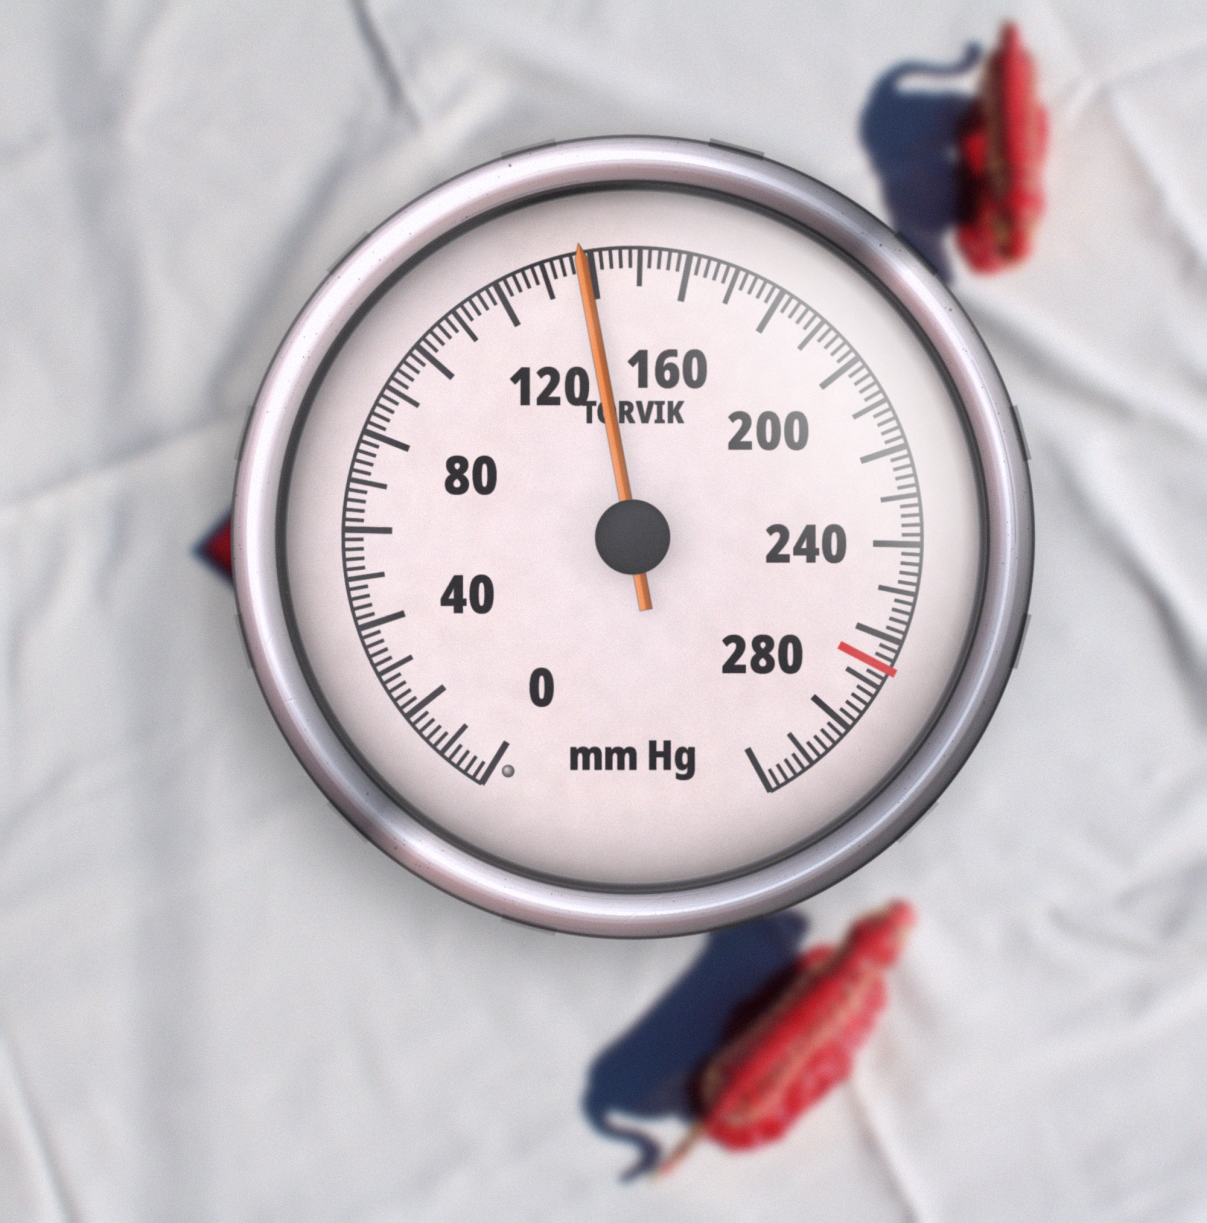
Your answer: 138 (mmHg)
